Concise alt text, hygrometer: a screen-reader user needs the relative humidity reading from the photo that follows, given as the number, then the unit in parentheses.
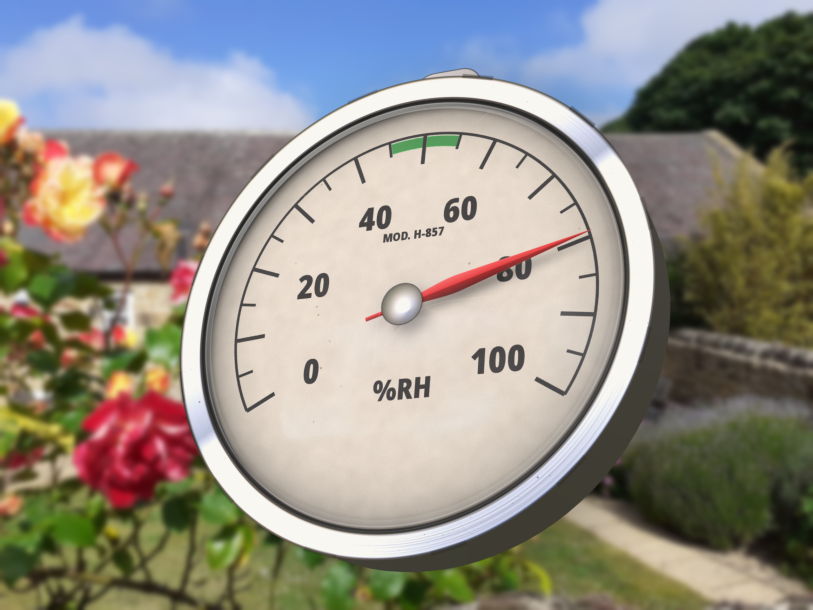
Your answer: 80 (%)
